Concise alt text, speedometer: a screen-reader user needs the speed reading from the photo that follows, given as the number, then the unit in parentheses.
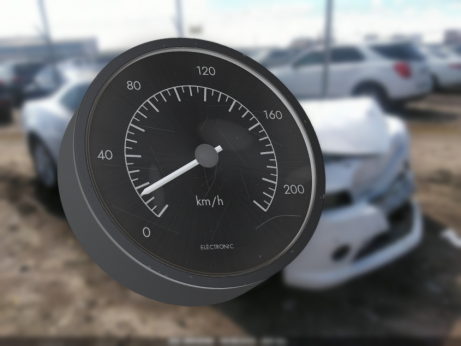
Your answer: 15 (km/h)
